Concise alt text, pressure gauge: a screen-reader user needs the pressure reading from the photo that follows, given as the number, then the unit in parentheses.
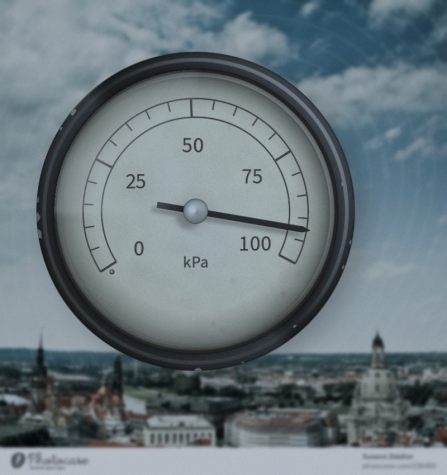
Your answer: 92.5 (kPa)
